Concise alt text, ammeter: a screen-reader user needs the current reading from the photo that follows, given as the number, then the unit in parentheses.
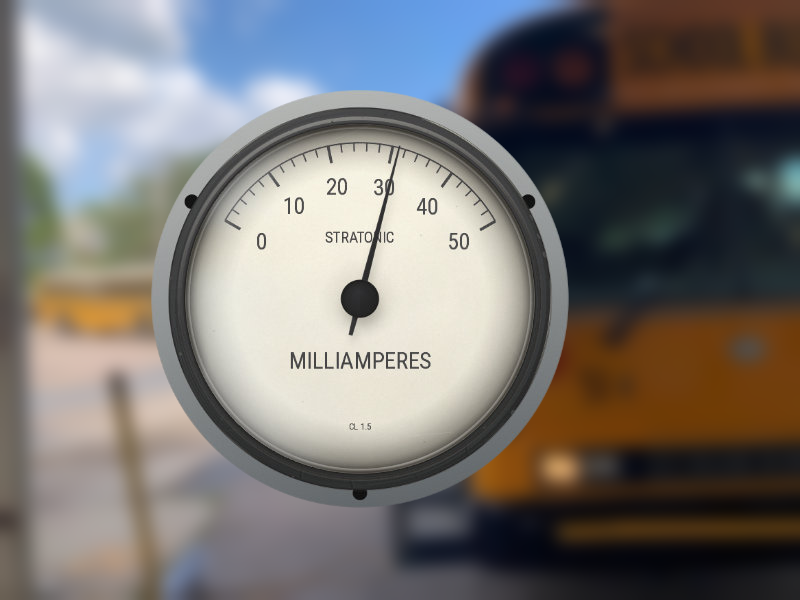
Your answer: 31 (mA)
